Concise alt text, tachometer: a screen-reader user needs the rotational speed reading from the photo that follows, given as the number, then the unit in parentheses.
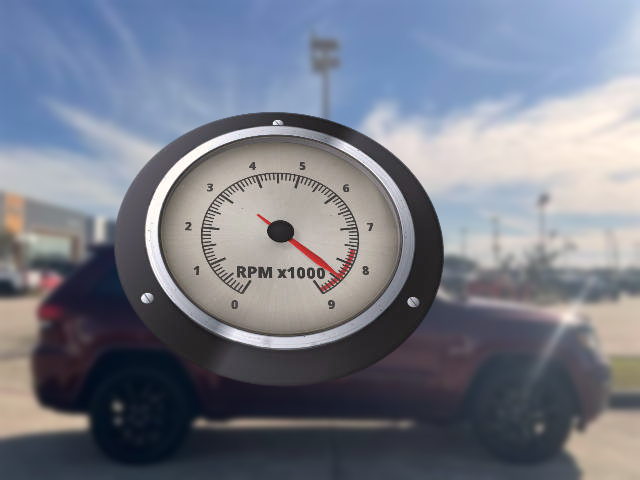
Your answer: 8500 (rpm)
